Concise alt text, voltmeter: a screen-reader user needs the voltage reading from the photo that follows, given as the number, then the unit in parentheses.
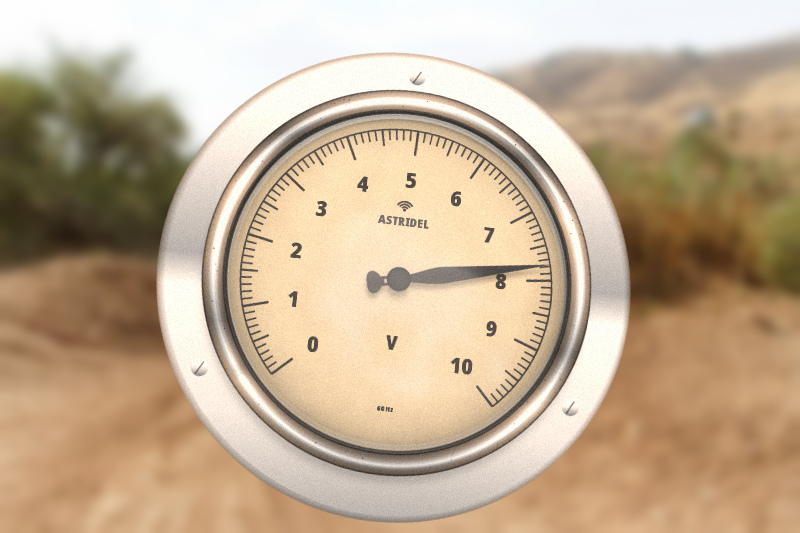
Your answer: 7.8 (V)
